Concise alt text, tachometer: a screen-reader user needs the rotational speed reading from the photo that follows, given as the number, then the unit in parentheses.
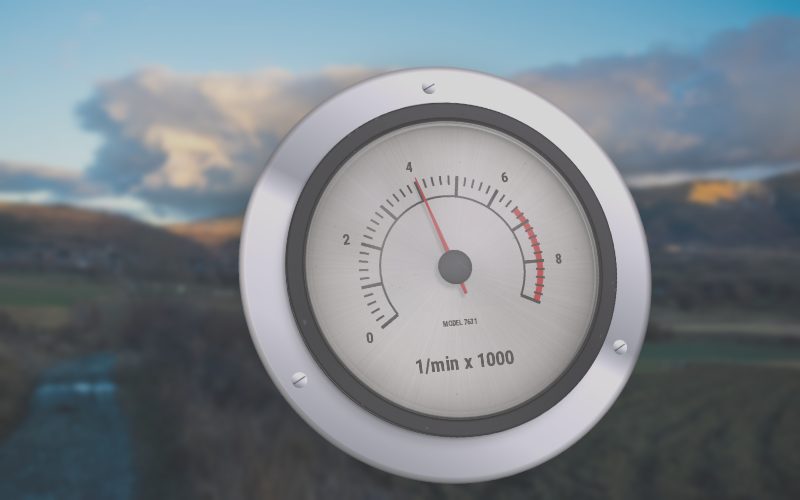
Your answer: 4000 (rpm)
